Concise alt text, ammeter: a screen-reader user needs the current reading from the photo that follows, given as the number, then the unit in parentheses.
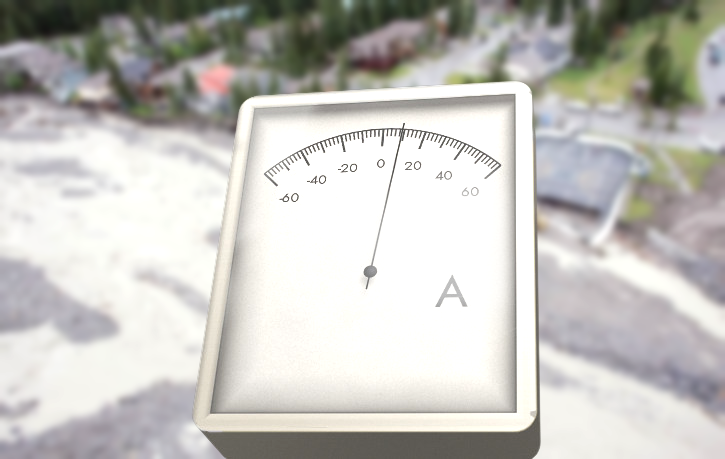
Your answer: 10 (A)
